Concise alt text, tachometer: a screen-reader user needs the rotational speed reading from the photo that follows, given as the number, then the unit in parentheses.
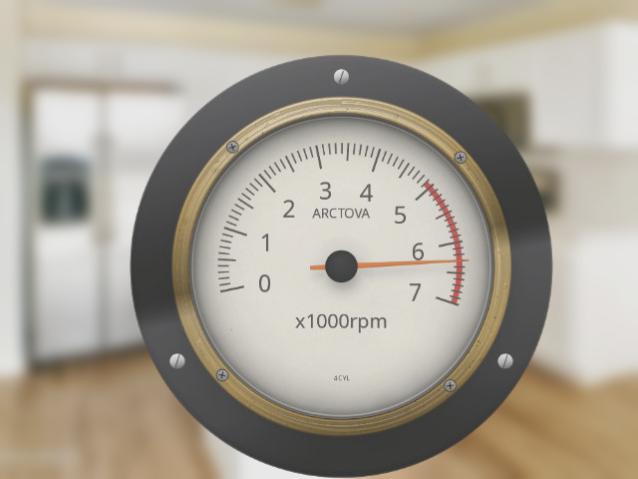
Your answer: 6300 (rpm)
